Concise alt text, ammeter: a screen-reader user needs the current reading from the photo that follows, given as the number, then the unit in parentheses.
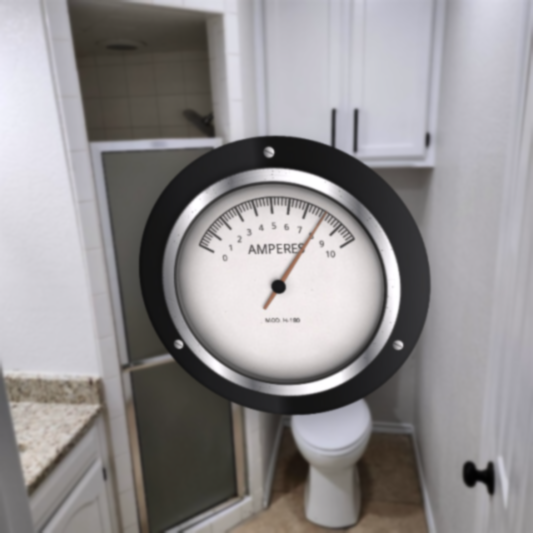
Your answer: 8 (A)
